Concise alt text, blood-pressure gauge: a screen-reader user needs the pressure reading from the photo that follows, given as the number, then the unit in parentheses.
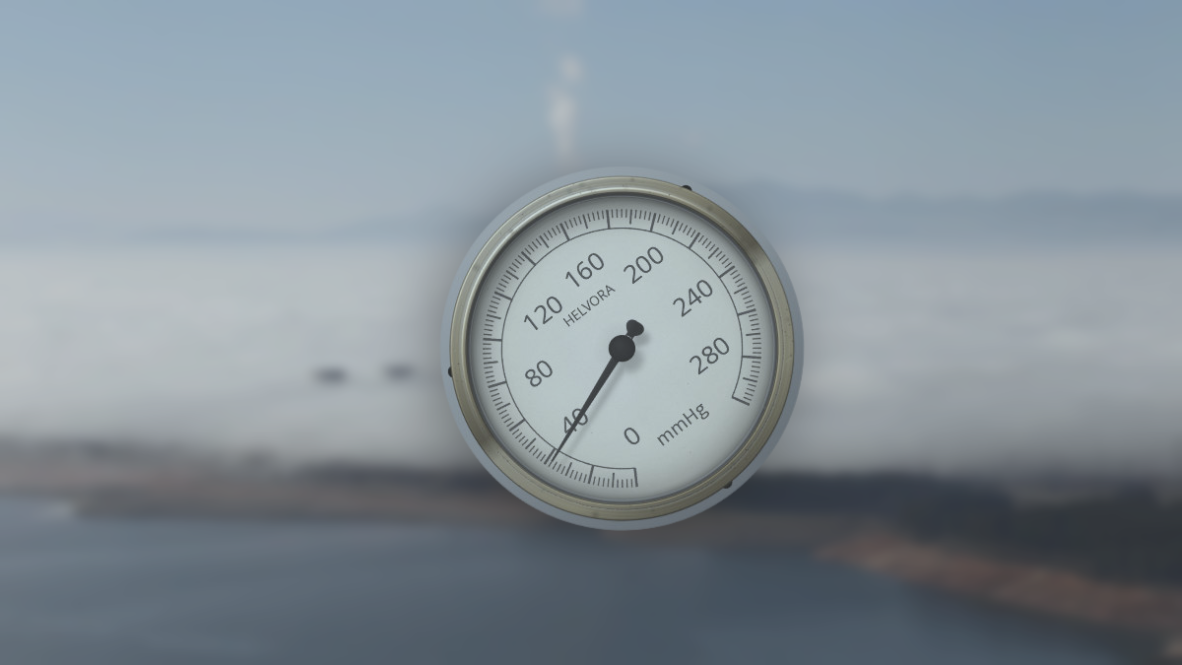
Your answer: 38 (mmHg)
